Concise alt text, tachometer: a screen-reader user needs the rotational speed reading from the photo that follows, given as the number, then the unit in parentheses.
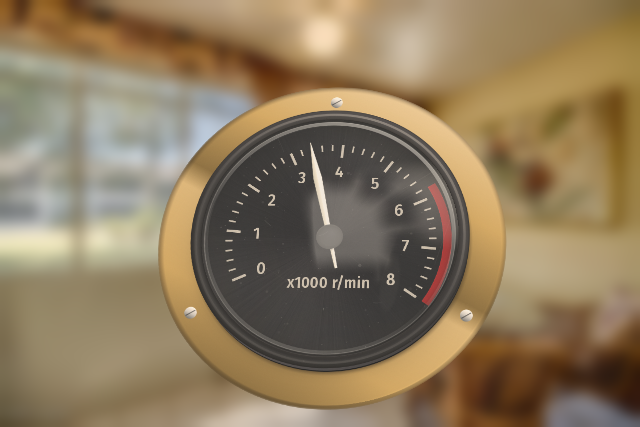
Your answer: 3400 (rpm)
